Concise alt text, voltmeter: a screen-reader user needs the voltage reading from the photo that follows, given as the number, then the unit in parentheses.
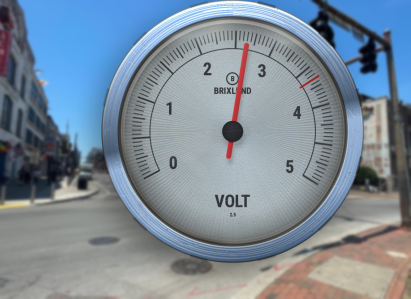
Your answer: 2.65 (V)
